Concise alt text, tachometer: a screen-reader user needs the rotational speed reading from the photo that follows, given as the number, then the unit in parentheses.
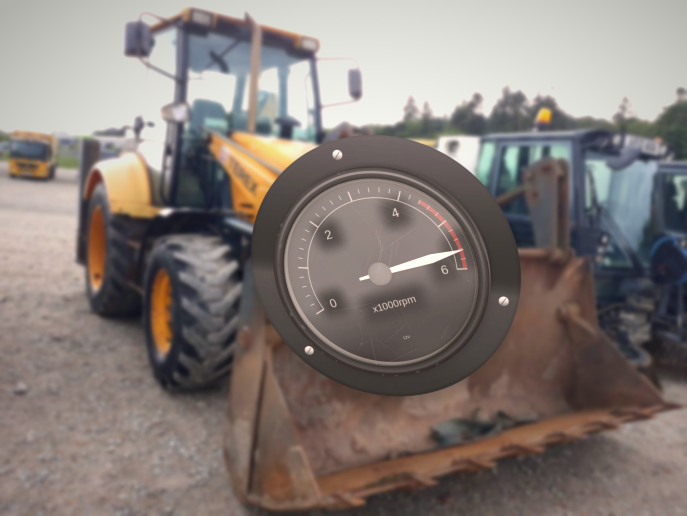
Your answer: 5600 (rpm)
